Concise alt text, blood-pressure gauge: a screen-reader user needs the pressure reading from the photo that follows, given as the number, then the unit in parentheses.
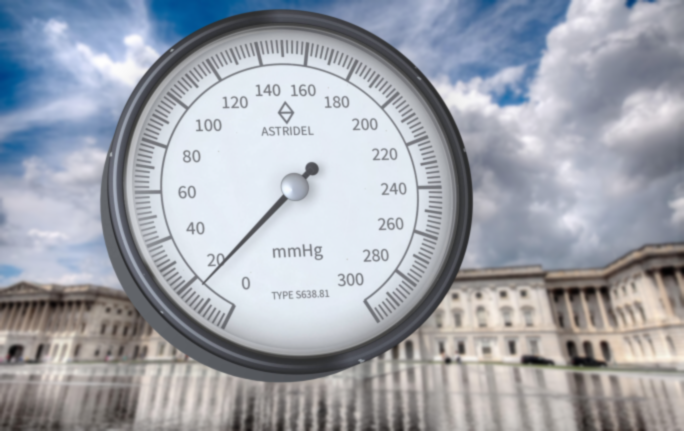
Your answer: 16 (mmHg)
